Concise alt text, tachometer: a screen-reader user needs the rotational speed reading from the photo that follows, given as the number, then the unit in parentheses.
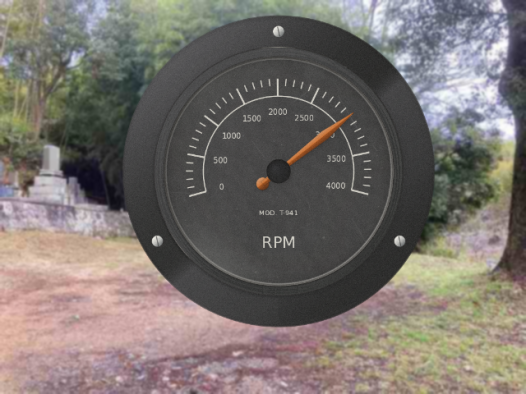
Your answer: 3000 (rpm)
